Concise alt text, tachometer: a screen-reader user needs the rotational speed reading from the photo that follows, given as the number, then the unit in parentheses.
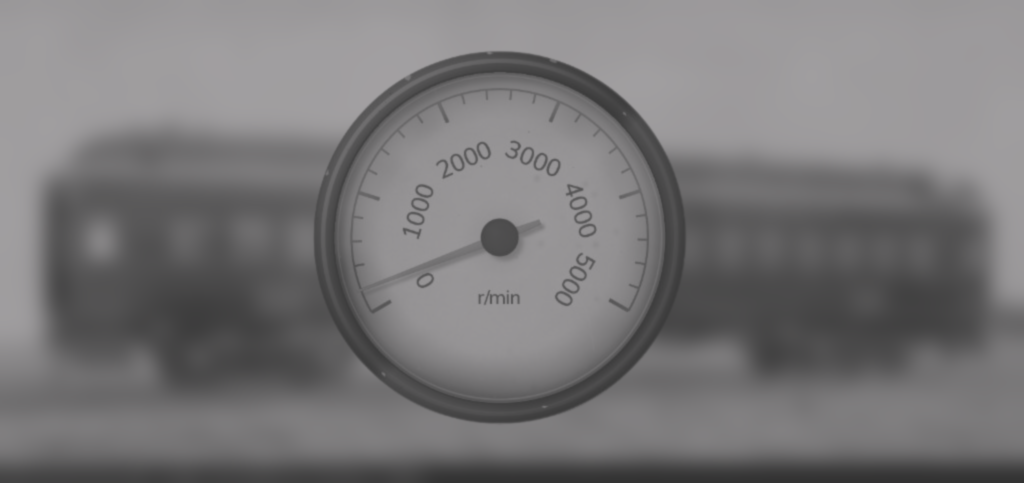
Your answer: 200 (rpm)
